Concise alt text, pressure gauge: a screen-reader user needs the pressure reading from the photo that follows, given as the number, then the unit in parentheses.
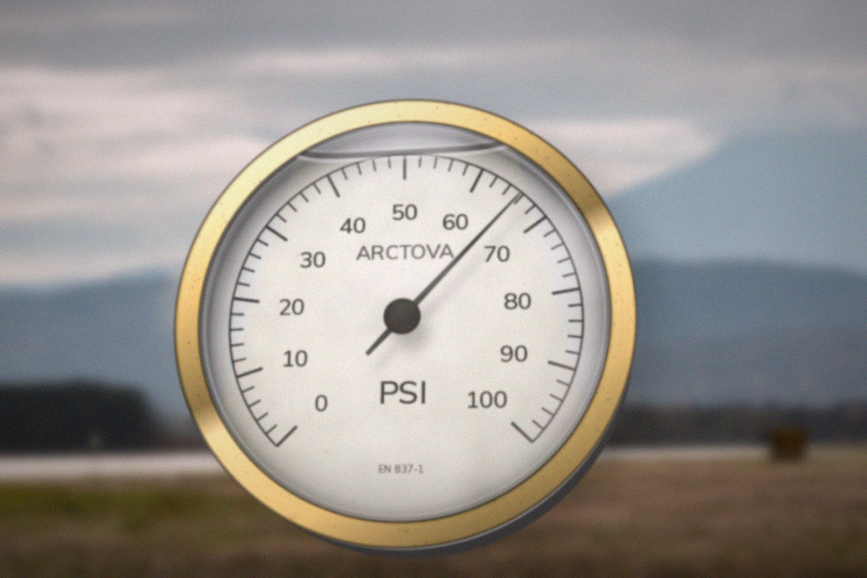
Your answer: 66 (psi)
